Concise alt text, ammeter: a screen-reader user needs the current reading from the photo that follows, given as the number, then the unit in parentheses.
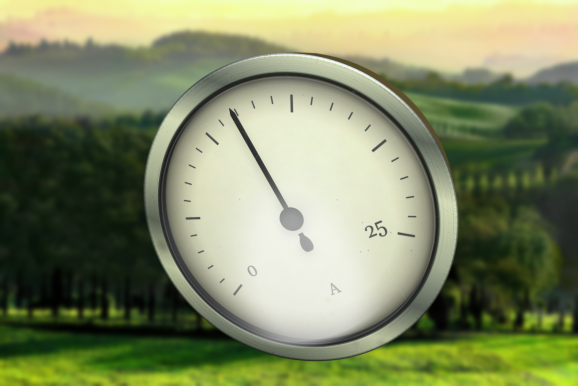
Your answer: 12 (A)
